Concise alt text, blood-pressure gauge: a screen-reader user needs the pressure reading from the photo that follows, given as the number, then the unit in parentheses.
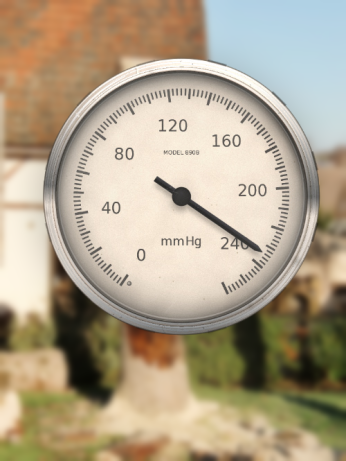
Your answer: 234 (mmHg)
